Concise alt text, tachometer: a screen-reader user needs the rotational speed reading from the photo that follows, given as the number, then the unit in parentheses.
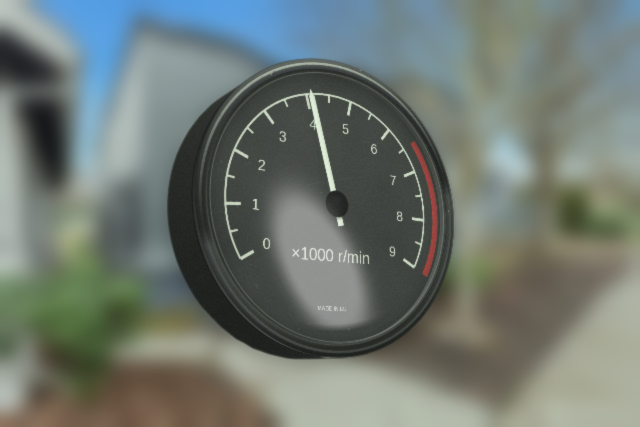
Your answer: 4000 (rpm)
